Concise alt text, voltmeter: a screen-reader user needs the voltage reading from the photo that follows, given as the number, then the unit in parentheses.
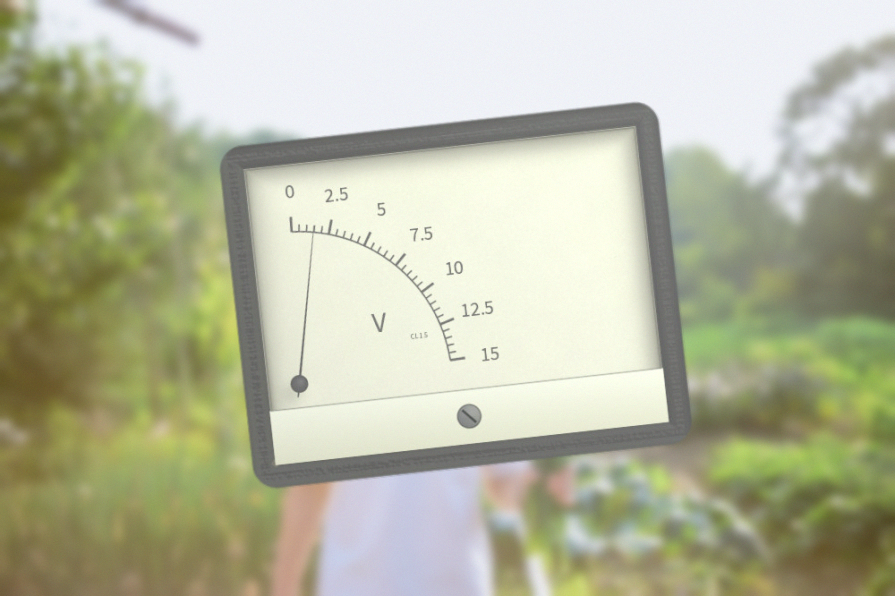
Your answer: 1.5 (V)
